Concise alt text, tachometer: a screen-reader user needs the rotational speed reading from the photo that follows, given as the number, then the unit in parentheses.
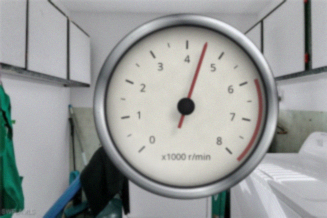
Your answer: 4500 (rpm)
